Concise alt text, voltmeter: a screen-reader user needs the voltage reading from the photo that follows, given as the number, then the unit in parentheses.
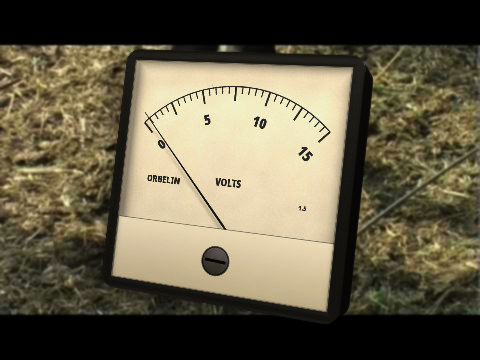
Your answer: 0.5 (V)
